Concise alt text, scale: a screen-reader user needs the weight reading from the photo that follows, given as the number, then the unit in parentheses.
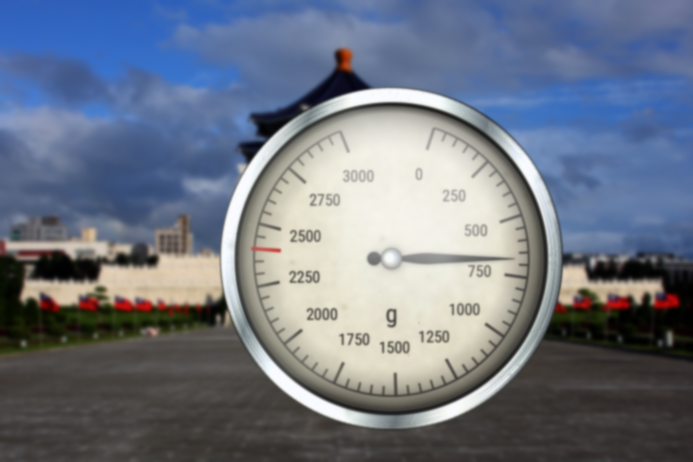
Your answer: 675 (g)
